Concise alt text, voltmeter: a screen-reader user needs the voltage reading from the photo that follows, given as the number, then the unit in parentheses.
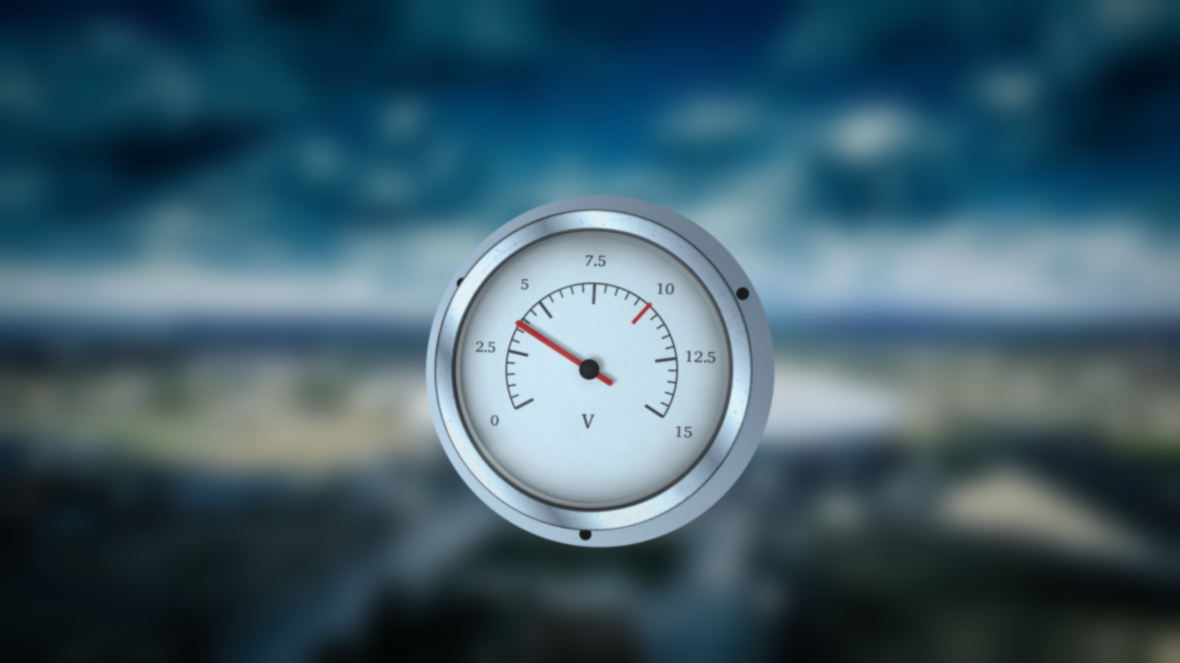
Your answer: 3.75 (V)
